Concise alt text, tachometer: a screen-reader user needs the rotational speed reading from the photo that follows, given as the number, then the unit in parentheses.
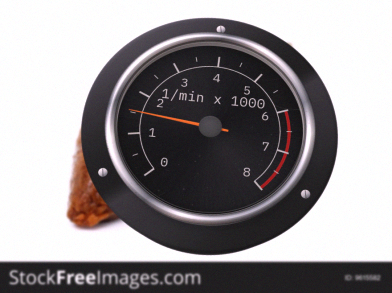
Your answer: 1500 (rpm)
